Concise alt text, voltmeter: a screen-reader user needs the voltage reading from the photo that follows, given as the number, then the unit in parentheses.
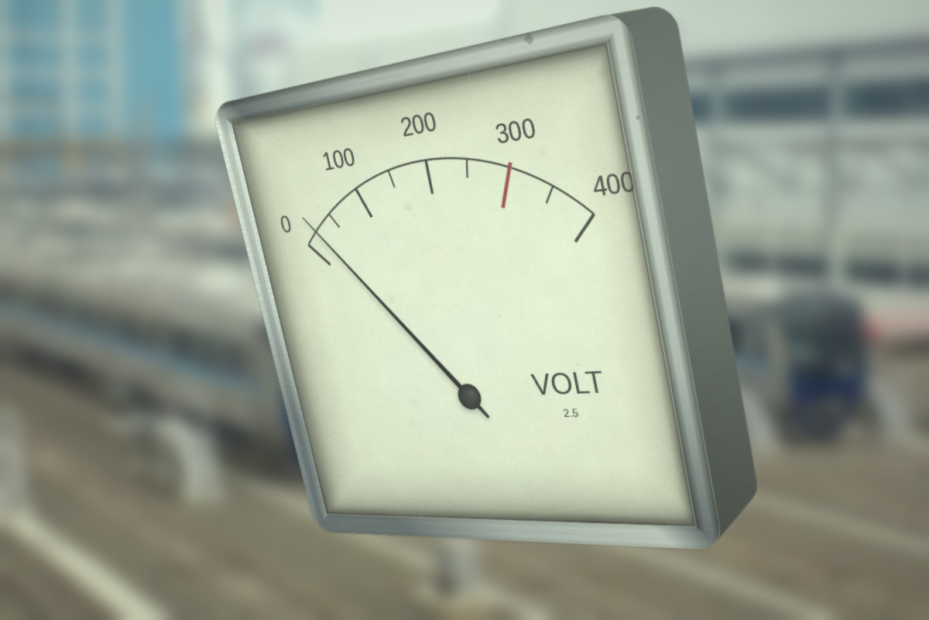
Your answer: 25 (V)
